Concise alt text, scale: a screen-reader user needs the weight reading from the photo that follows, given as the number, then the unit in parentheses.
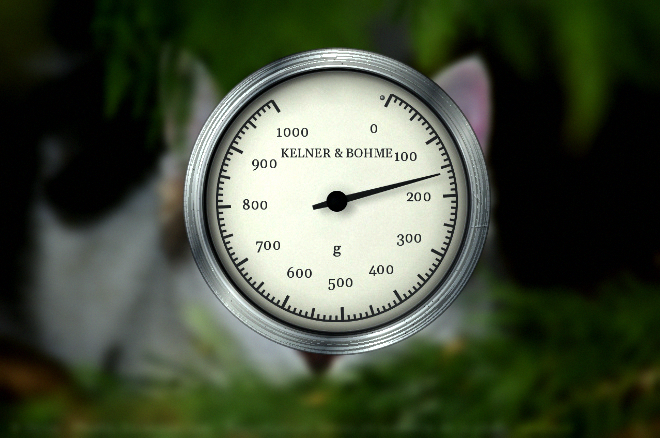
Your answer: 160 (g)
